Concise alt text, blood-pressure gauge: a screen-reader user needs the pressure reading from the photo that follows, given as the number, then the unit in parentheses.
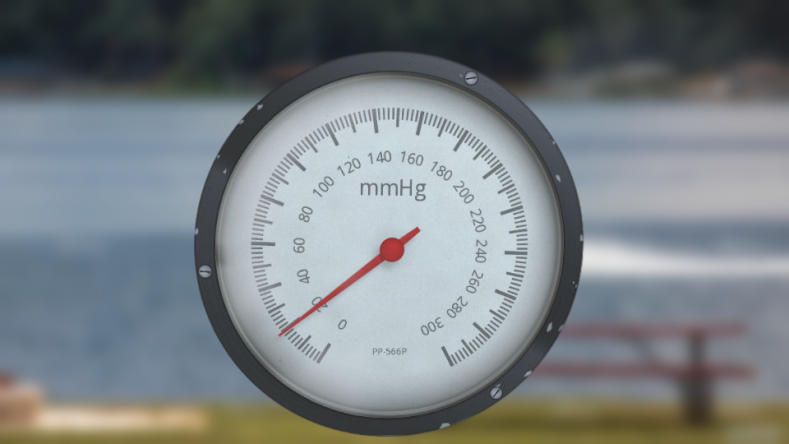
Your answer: 20 (mmHg)
